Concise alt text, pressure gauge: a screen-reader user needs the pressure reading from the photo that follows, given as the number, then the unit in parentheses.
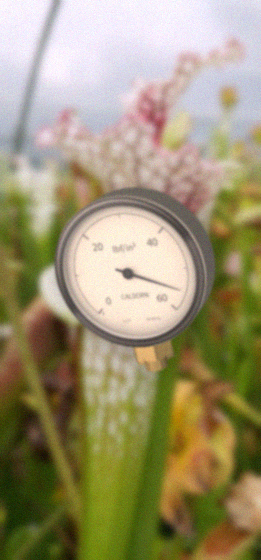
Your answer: 55 (psi)
